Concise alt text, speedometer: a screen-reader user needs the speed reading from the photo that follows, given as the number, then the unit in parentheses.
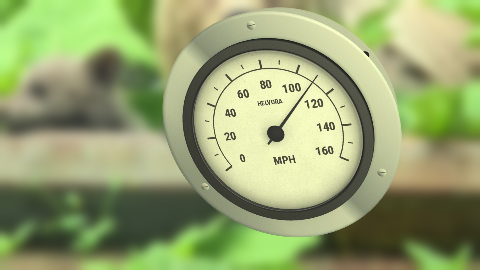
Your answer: 110 (mph)
